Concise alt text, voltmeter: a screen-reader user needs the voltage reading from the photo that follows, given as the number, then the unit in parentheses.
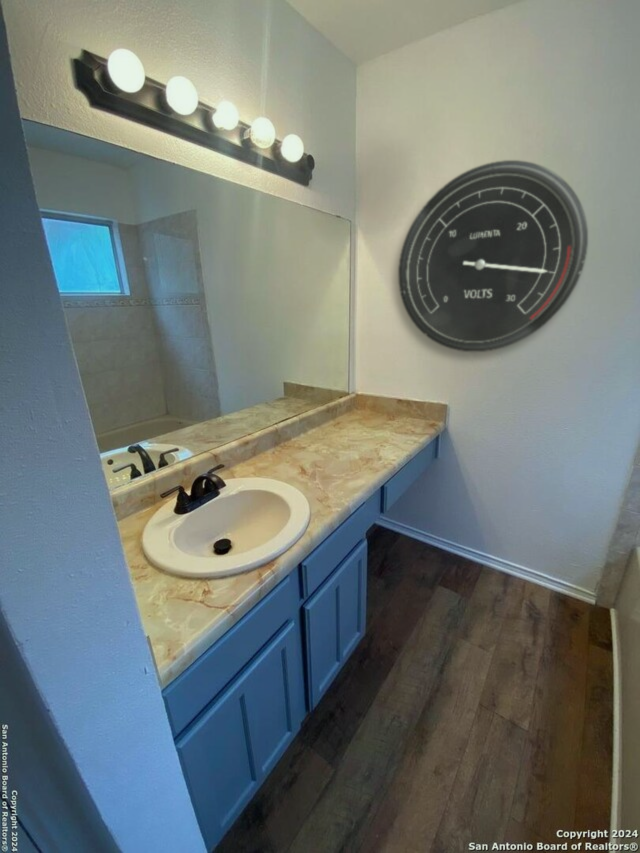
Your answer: 26 (V)
